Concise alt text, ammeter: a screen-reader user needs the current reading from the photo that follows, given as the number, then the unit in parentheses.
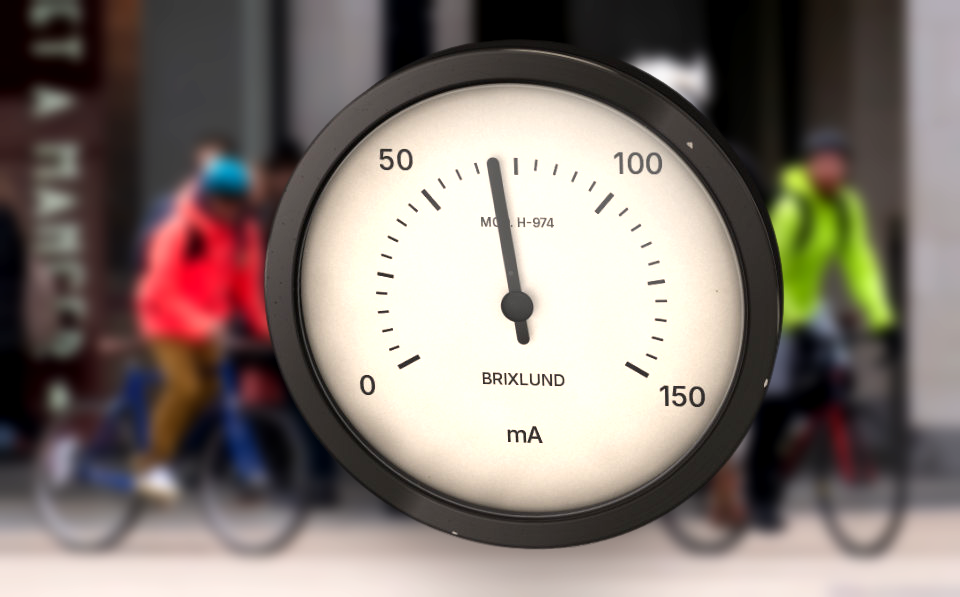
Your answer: 70 (mA)
